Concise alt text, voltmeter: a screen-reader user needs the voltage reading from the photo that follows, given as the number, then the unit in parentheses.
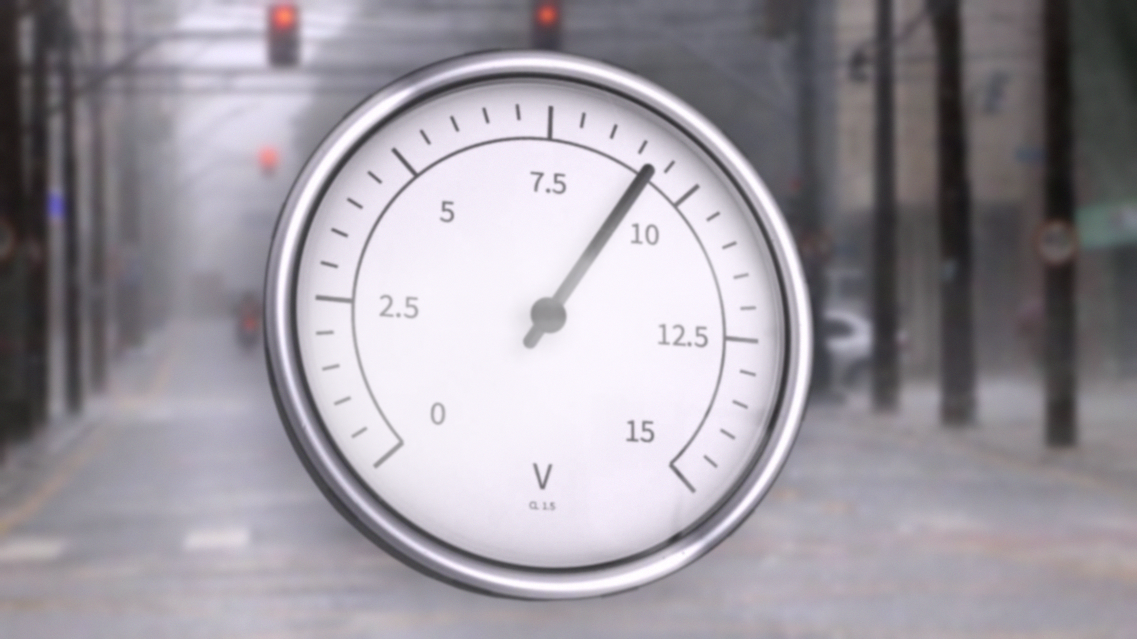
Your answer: 9.25 (V)
